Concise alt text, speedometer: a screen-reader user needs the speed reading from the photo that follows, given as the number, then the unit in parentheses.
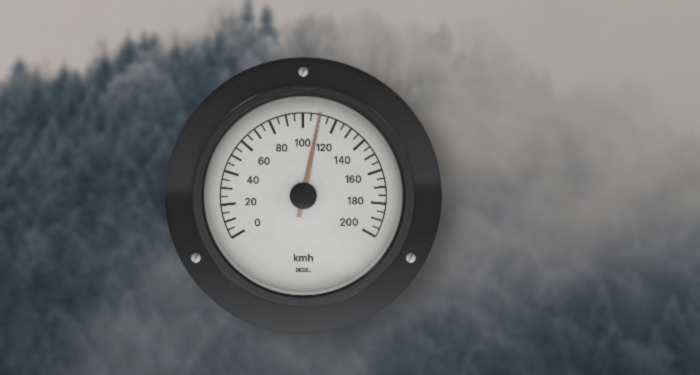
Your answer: 110 (km/h)
